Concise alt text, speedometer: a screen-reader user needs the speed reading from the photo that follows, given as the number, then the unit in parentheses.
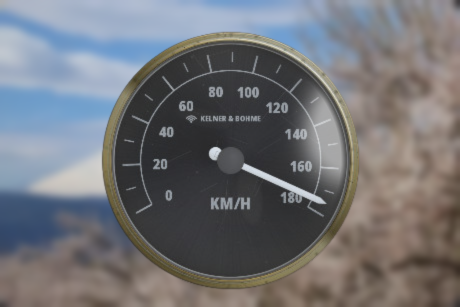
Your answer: 175 (km/h)
